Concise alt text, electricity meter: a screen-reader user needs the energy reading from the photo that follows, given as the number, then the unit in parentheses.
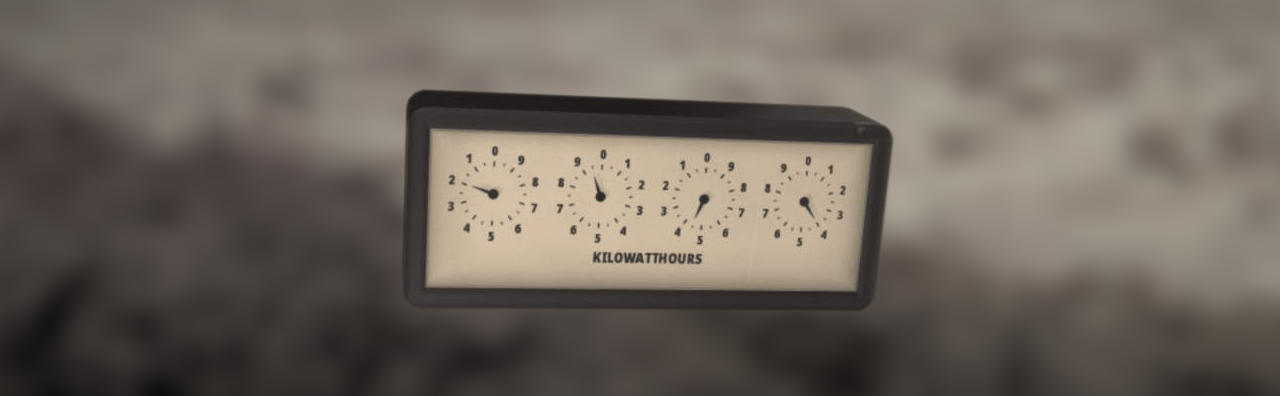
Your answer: 1944 (kWh)
